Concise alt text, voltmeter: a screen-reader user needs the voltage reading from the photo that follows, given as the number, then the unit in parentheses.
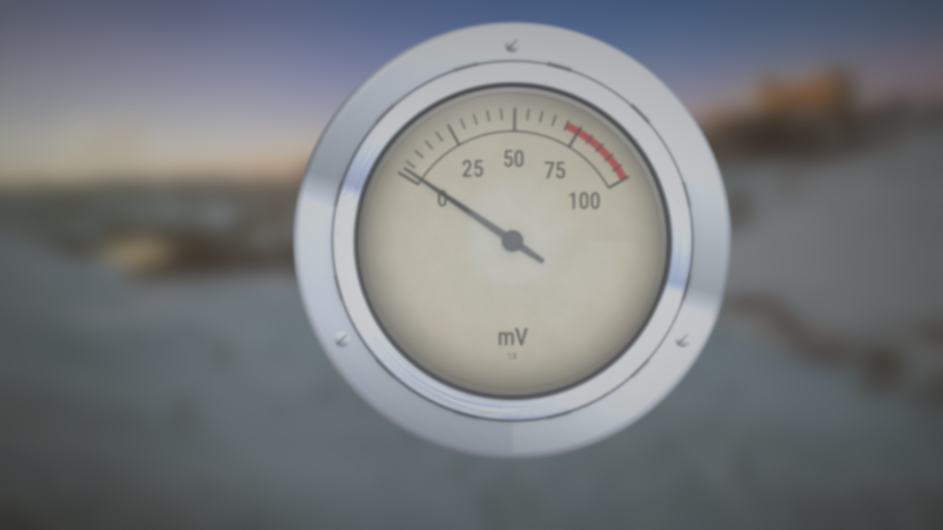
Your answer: 2.5 (mV)
